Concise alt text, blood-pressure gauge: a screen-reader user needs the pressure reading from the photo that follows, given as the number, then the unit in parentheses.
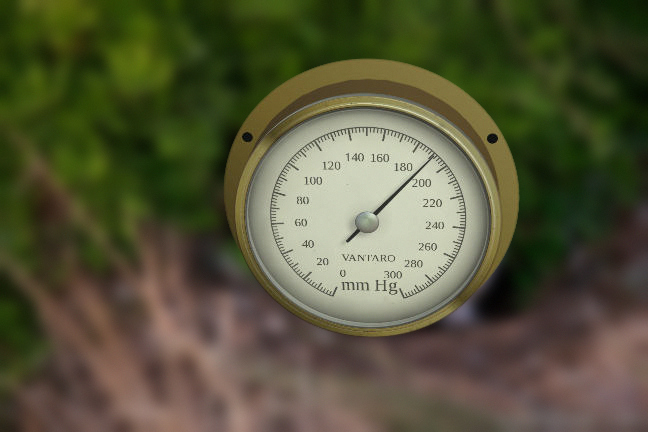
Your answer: 190 (mmHg)
